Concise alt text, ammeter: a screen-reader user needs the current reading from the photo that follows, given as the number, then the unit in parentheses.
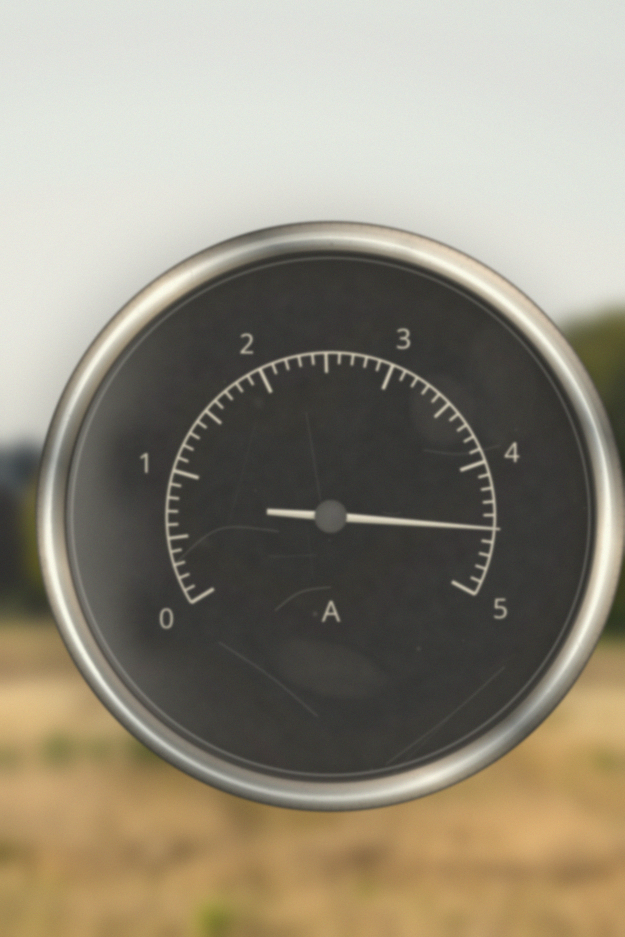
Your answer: 4.5 (A)
